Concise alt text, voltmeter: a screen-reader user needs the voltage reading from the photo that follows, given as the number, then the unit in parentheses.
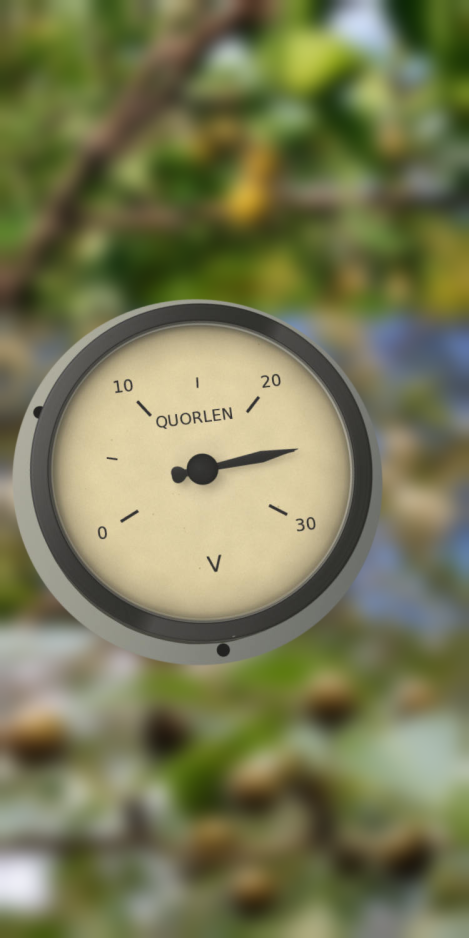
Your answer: 25 (V)
